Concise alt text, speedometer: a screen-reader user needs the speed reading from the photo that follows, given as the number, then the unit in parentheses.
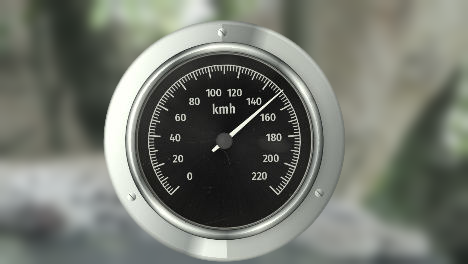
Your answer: 150 (km/h)
